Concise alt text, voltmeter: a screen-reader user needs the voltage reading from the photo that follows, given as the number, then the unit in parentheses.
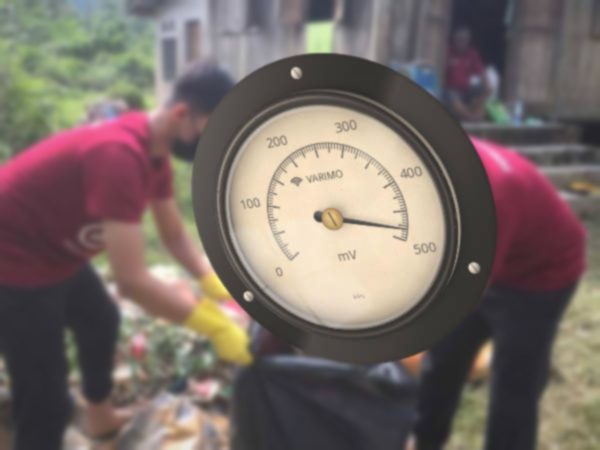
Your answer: 475 (mV)
